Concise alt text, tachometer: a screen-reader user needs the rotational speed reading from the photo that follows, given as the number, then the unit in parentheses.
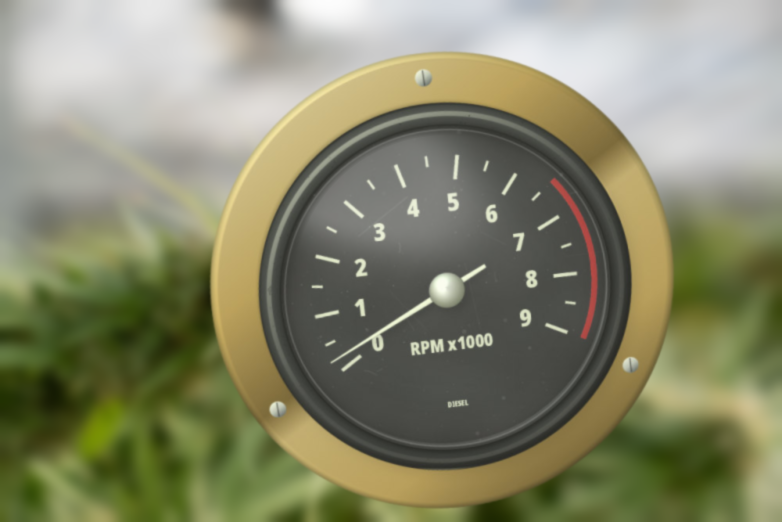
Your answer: 250 (rpm)
